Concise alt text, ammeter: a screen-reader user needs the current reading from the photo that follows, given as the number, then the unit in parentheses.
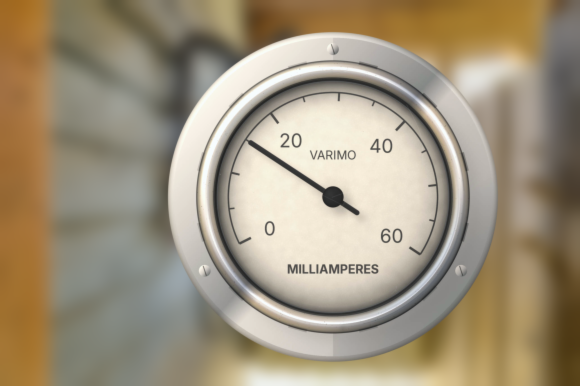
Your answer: 15 (mA)
